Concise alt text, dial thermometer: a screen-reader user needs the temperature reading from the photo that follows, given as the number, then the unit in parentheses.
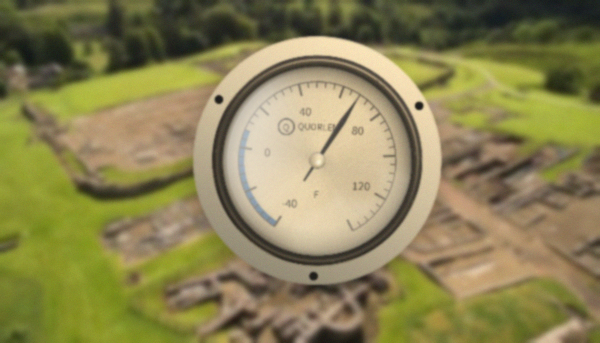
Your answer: 68 (°F)
